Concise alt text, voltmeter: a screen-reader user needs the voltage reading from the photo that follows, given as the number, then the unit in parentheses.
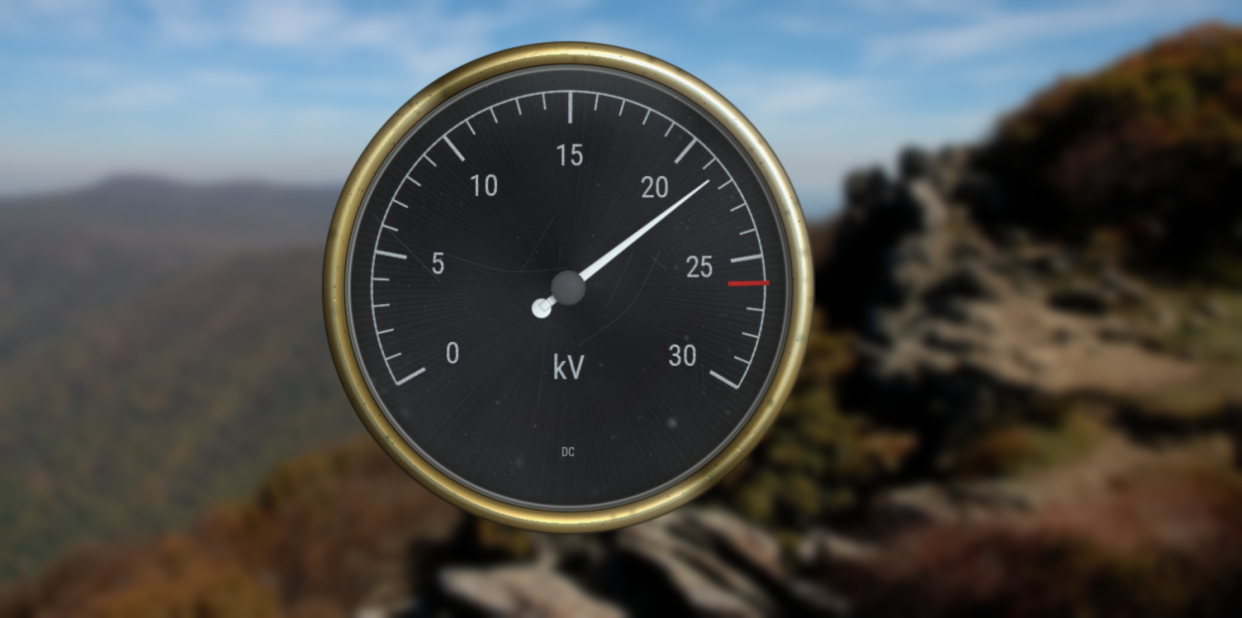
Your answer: 21.5 (kV)
